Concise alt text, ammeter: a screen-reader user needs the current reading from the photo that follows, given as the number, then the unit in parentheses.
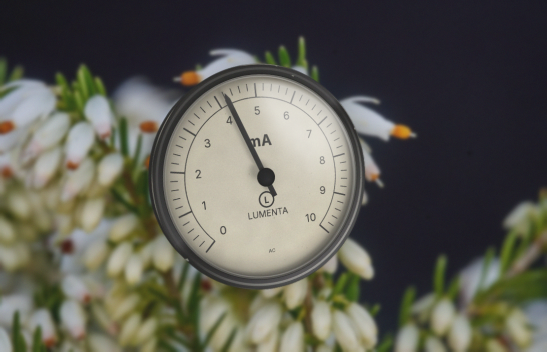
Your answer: 4.2 (mA)
